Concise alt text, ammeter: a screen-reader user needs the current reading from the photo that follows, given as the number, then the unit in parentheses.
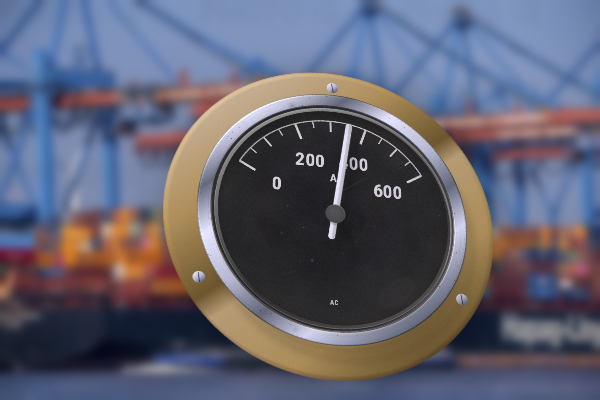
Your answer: 350 (A)
